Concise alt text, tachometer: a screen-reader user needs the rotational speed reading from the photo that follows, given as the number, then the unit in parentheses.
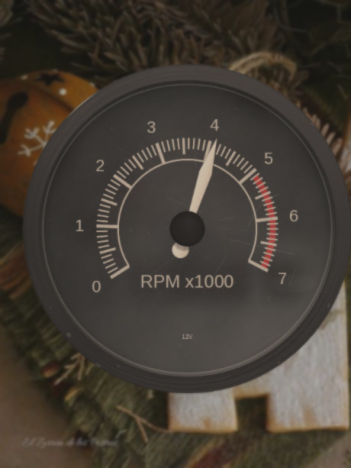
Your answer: 4100 (rpm)
